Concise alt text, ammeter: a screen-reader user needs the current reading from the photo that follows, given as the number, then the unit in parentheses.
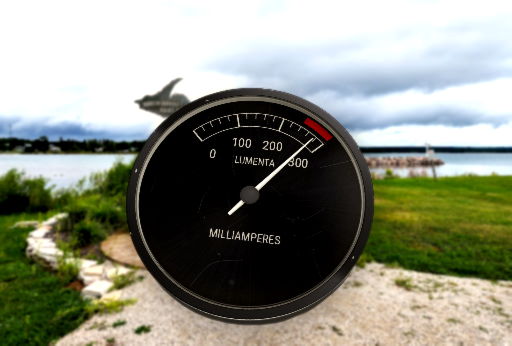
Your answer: 280 (mA)
